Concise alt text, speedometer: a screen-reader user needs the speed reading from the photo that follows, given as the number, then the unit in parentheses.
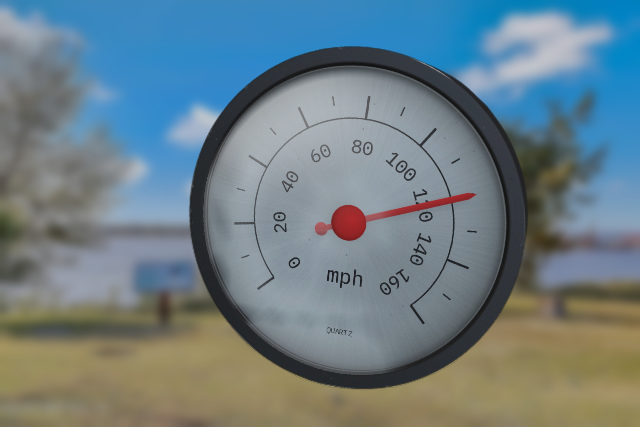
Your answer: 120 (mph)
